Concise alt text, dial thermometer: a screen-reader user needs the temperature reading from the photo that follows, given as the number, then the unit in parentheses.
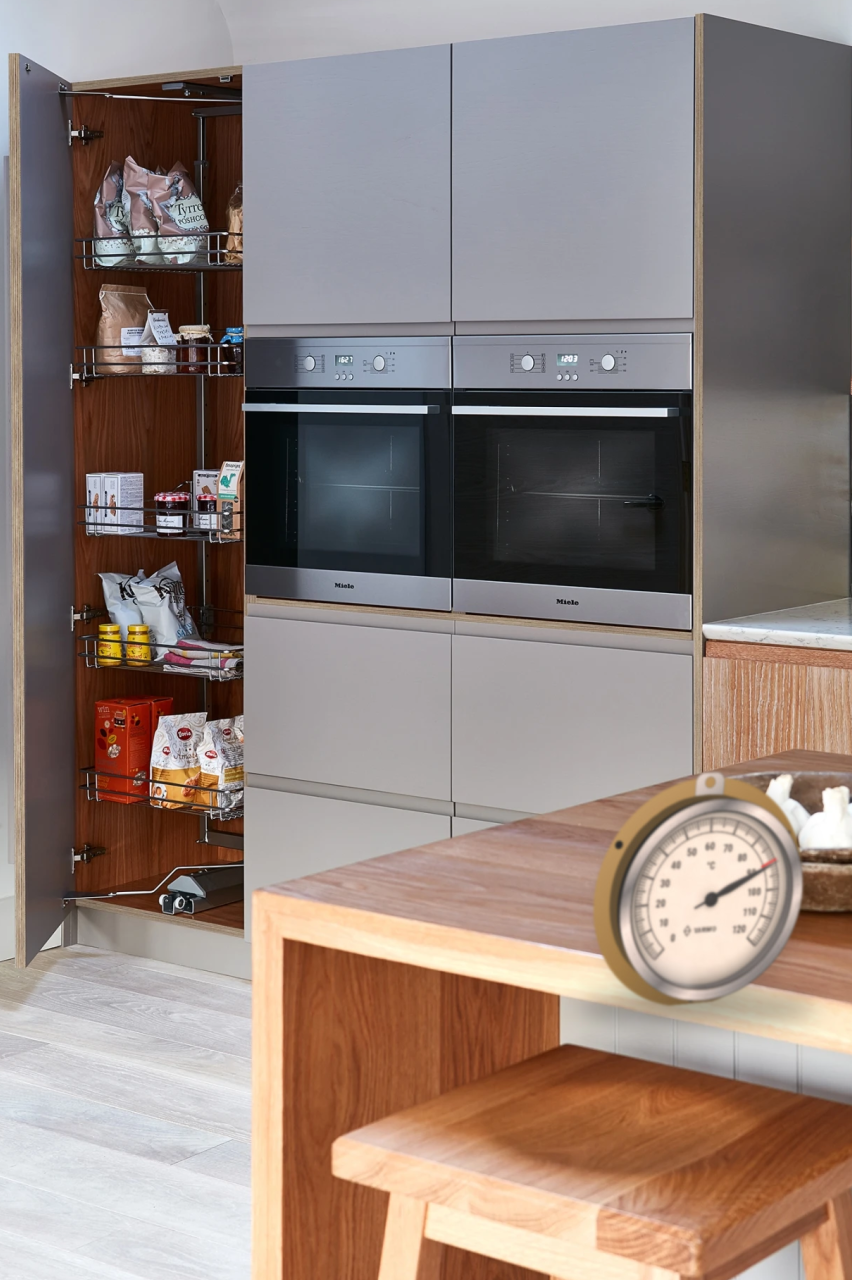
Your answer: 90 (°C)
